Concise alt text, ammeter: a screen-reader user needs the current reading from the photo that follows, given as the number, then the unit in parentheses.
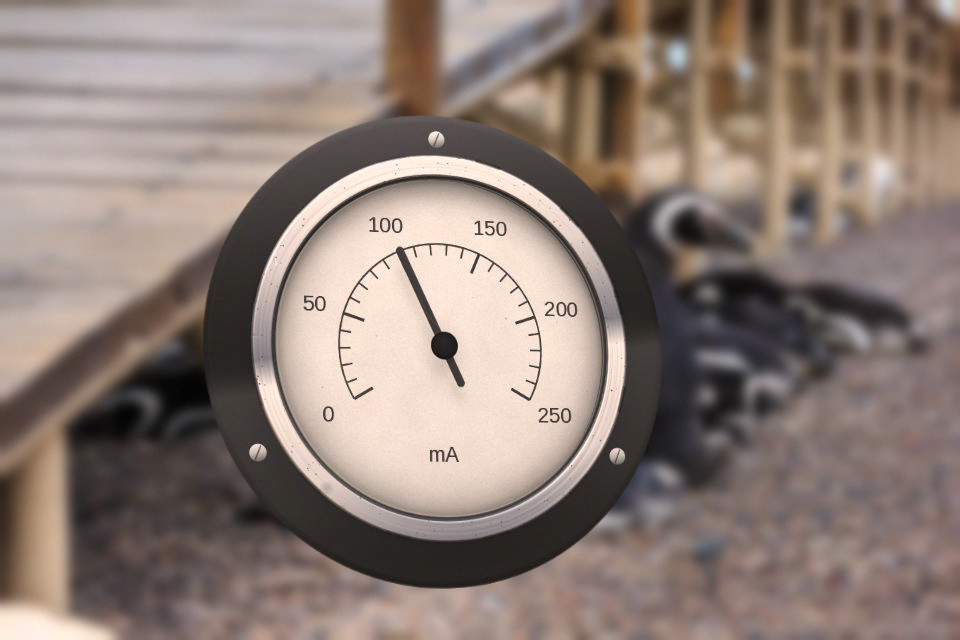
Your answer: 100 (mA)
